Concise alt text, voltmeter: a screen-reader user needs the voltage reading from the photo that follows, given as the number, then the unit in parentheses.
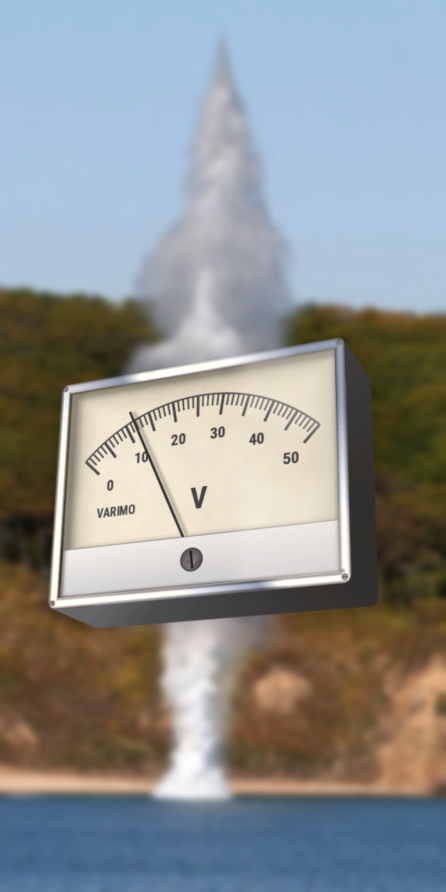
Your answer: 12 (V)
